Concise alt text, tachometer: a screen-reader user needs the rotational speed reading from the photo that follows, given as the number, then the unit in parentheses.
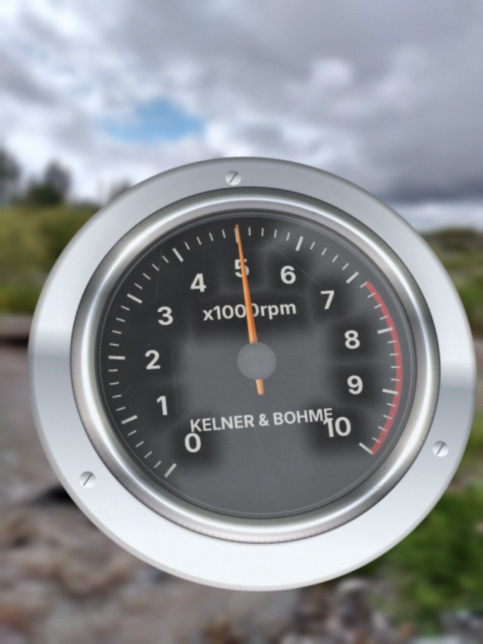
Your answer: 5000 (rpm)
